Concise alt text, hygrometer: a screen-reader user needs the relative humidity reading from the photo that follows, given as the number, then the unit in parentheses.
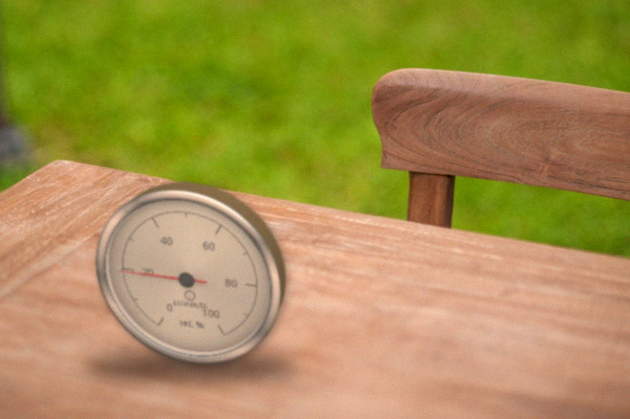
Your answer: 20 (%)
